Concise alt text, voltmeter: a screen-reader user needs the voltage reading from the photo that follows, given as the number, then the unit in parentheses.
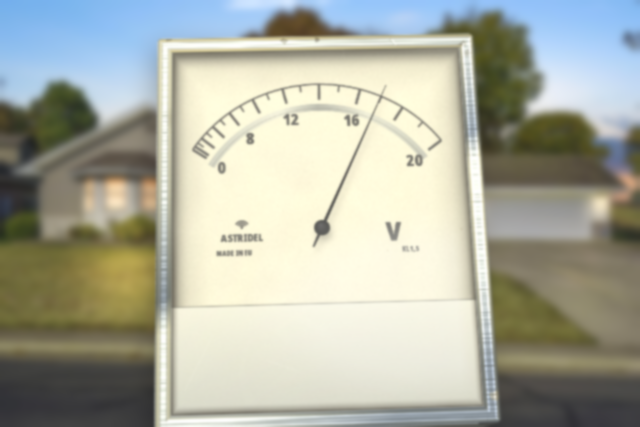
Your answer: 17 (V)
